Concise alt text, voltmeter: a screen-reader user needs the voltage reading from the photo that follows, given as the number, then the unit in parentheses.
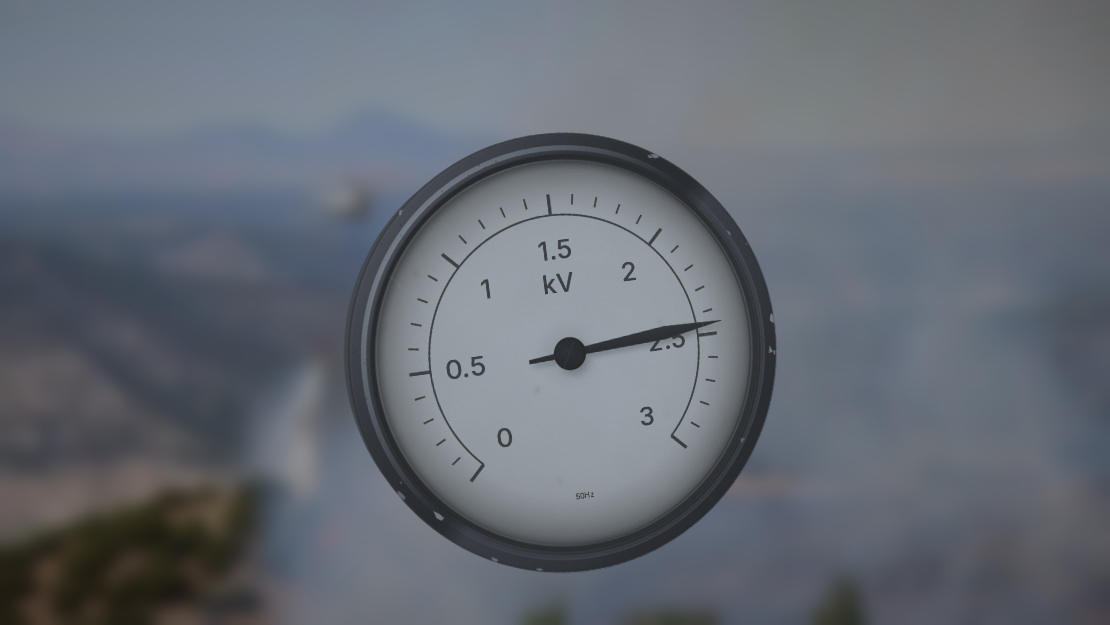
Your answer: 2.45 (kV)
